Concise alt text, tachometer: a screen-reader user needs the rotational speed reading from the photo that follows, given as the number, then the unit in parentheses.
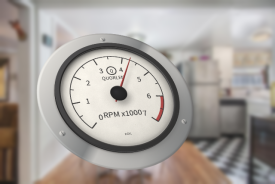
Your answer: 4250 (rpm)
